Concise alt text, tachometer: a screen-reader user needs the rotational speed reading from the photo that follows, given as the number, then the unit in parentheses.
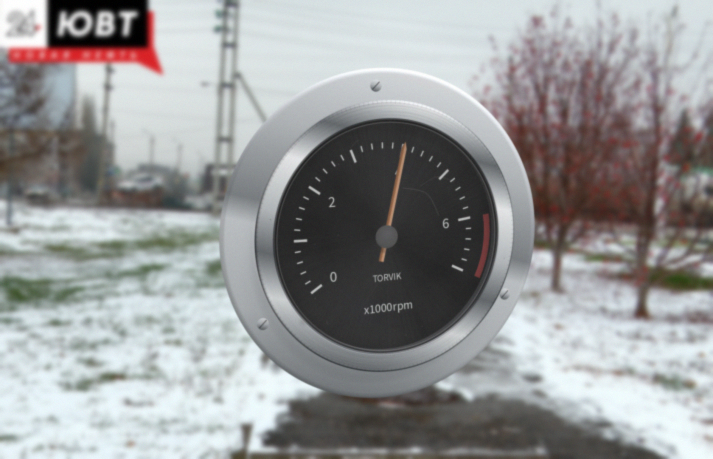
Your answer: 4000 (rpm)
